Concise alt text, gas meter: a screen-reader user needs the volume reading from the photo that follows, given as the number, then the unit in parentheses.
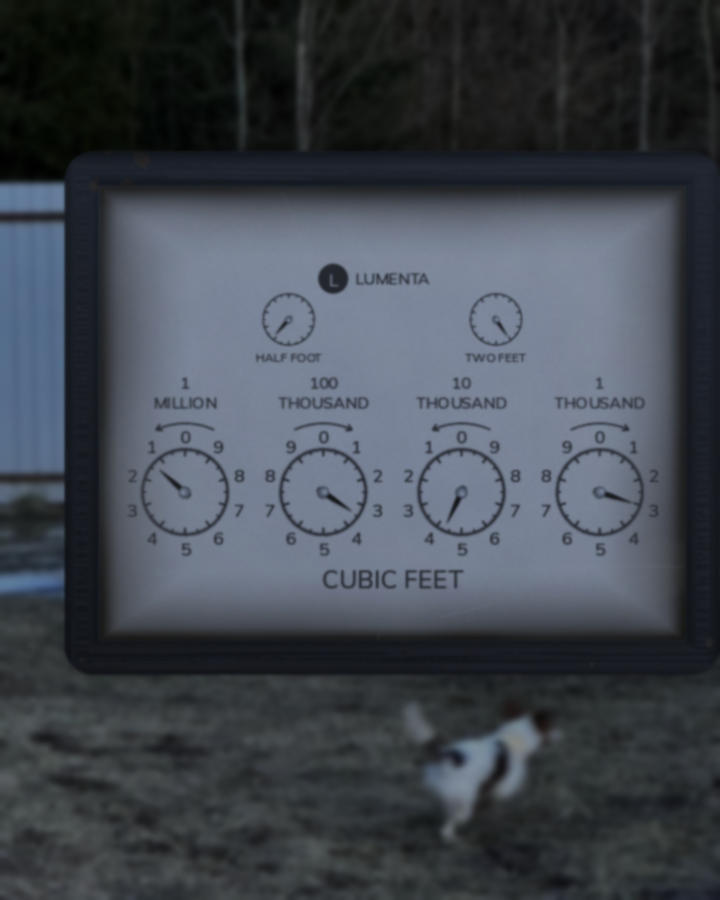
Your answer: 134300 (ft³)
